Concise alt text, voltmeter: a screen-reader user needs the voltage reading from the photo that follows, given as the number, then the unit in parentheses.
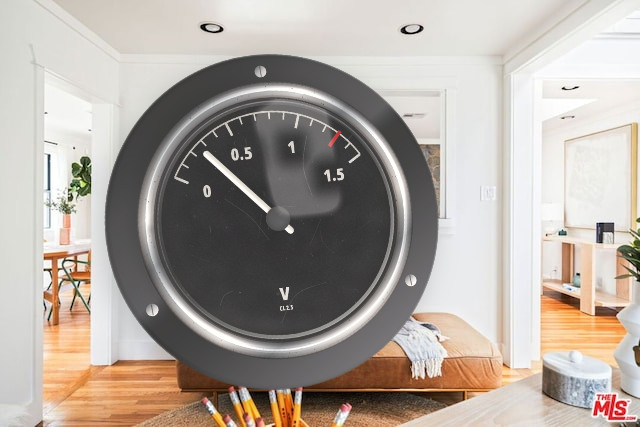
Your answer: 0.25 (V)
